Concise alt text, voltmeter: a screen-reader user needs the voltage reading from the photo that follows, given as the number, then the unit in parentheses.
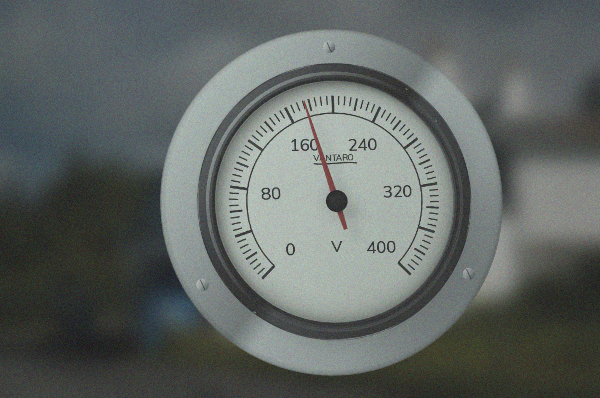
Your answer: 175 (V)
